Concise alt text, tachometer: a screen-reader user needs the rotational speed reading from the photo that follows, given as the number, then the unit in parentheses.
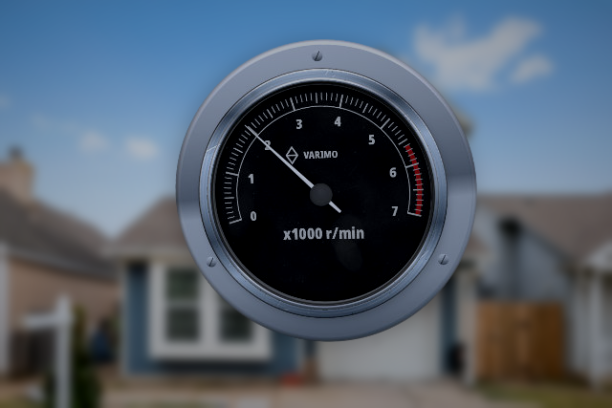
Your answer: 2000 (rpm)
